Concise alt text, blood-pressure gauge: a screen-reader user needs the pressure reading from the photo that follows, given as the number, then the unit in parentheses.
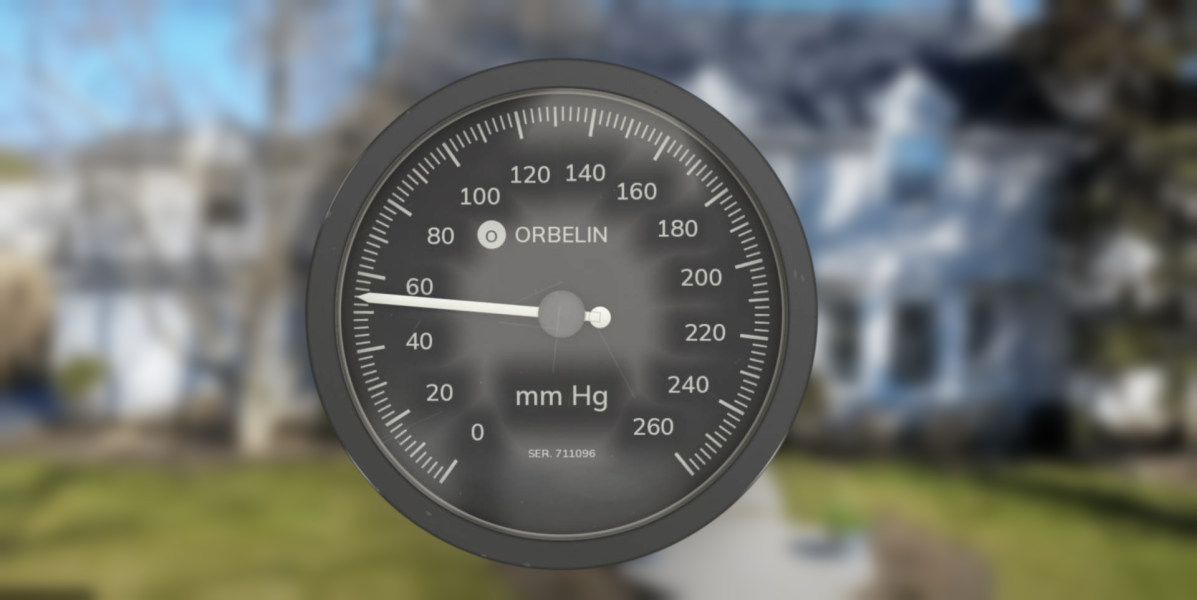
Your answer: 54 (mmHg)
